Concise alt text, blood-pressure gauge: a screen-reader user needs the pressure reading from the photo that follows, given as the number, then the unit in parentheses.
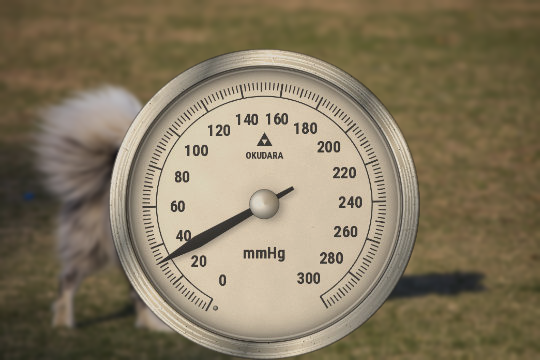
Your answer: 32 (mmHg)
